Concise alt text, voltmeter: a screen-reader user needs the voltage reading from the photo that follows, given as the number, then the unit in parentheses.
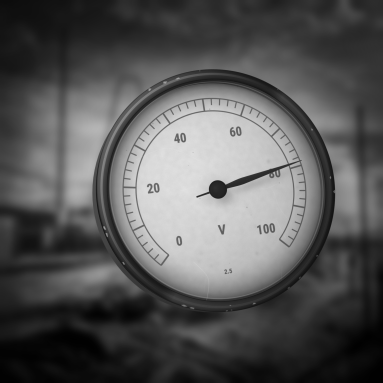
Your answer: 79 (V)
